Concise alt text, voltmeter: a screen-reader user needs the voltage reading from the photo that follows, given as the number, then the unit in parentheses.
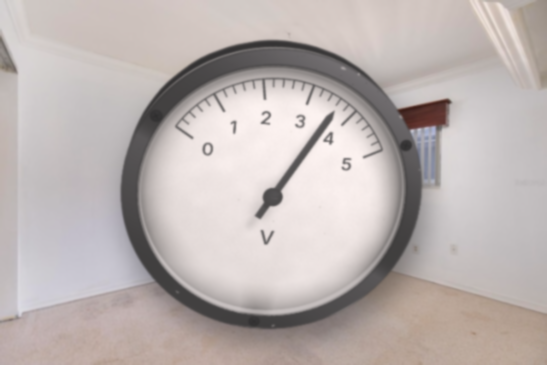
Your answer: 3.6 (V)
